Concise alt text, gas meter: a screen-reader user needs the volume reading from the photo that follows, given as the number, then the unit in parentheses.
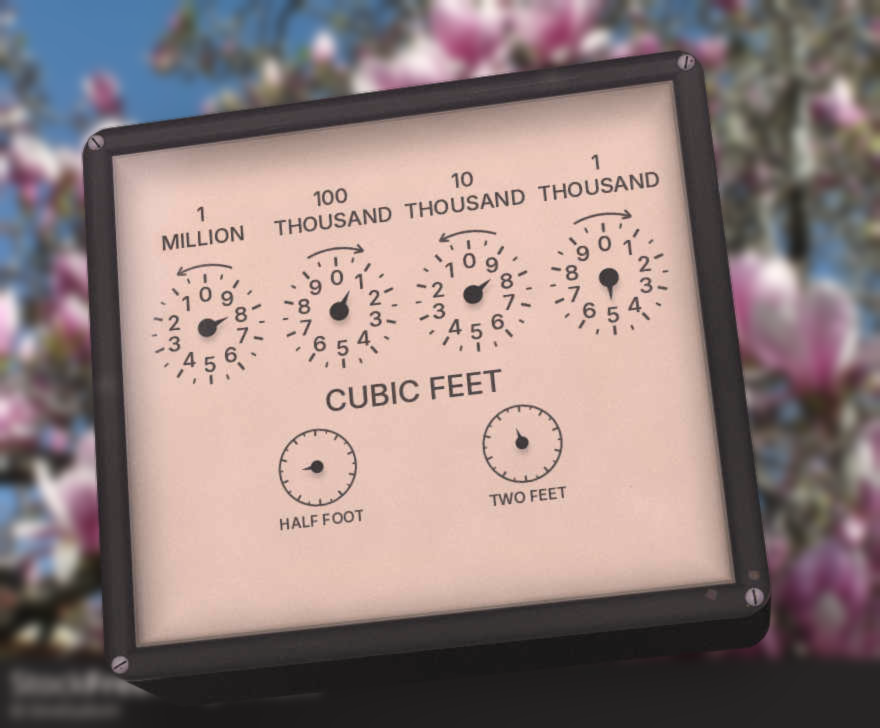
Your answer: 808500 (ft³)
